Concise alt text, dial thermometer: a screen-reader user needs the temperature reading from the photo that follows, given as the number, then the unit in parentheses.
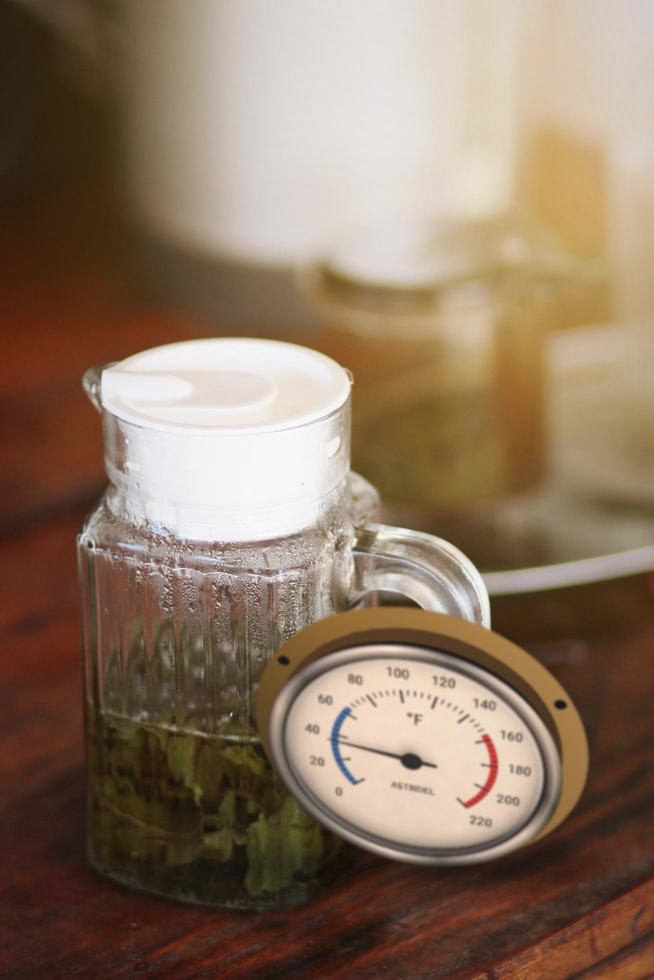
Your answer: 40 (°F)
